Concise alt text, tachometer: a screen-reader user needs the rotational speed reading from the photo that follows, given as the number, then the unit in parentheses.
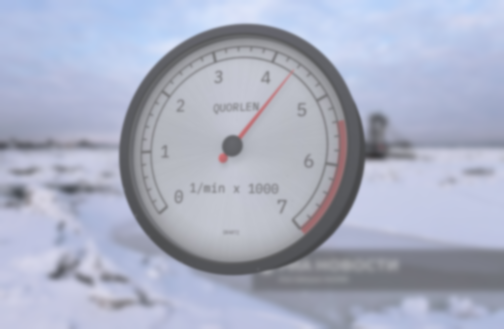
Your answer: 4400 (rpm)
